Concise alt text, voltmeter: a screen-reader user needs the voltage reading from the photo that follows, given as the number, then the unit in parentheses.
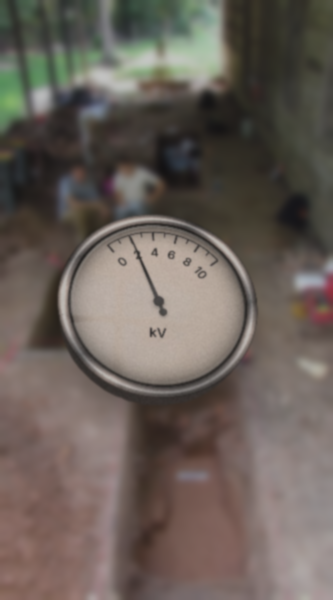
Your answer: 2 (kV)
